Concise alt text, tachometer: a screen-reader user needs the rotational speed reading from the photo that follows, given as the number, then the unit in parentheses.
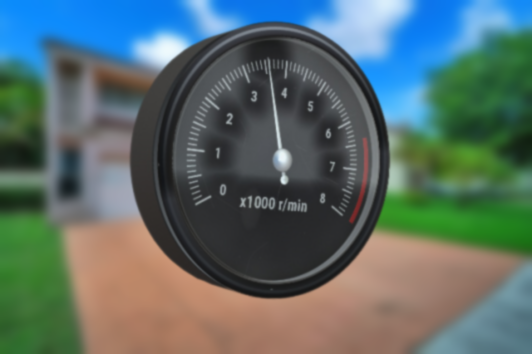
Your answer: 3500 (rpm)
